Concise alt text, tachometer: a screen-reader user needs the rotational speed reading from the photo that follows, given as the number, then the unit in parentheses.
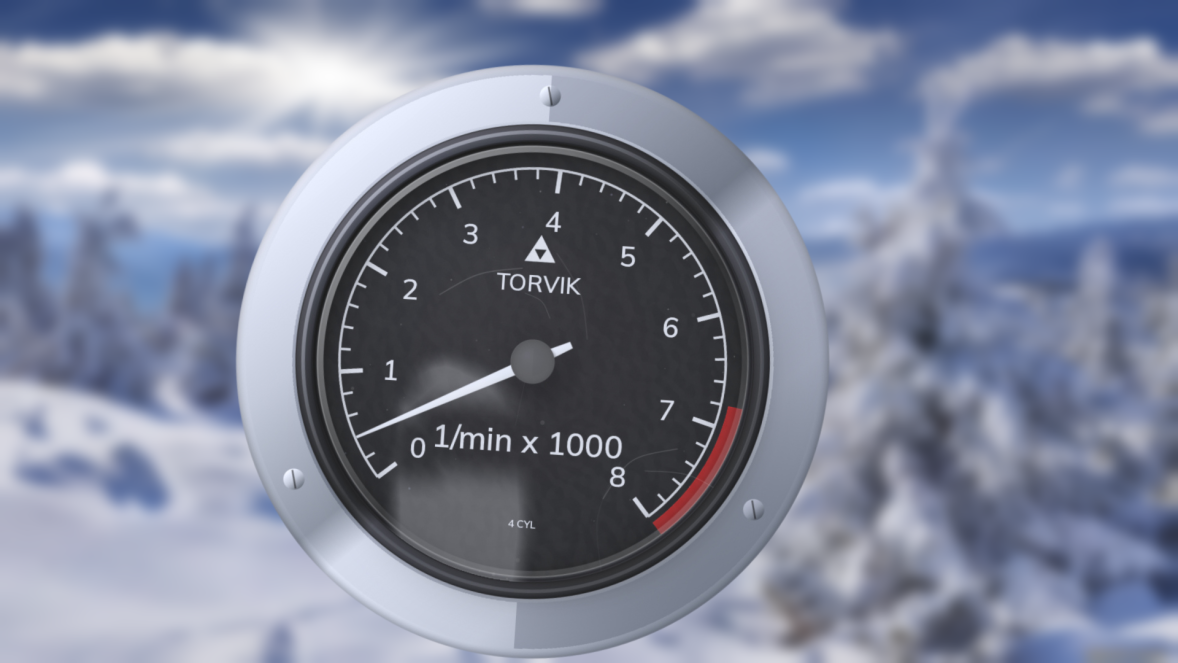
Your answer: 400 (rpm)
